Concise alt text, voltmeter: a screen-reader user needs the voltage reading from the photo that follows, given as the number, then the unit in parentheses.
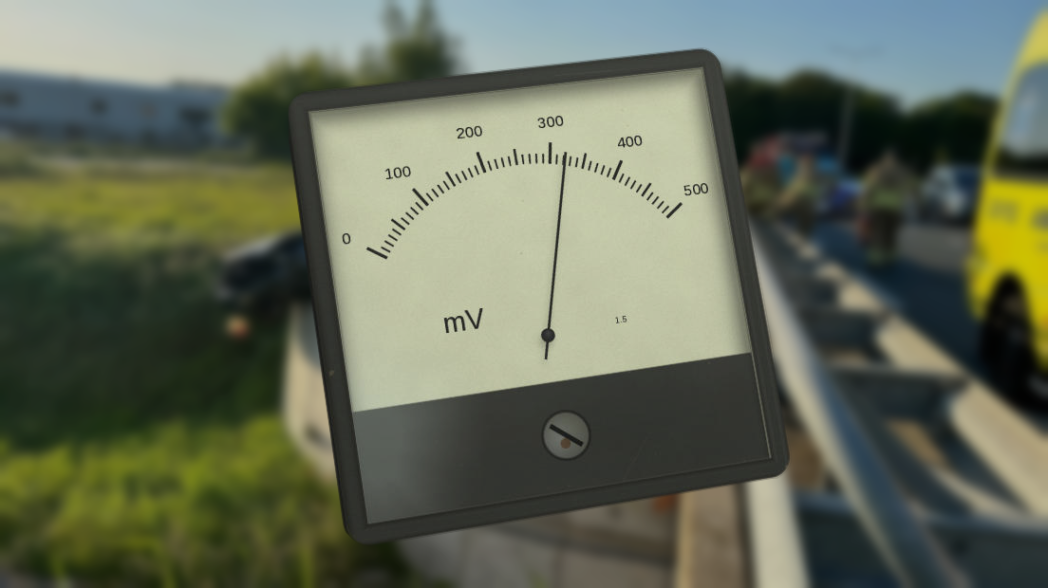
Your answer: 320 (mV)
